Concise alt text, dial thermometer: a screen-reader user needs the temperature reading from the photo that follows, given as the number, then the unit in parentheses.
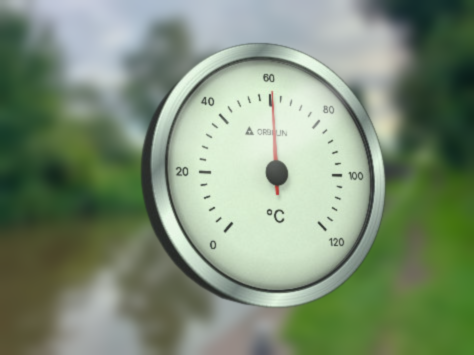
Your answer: 60 (°C)
